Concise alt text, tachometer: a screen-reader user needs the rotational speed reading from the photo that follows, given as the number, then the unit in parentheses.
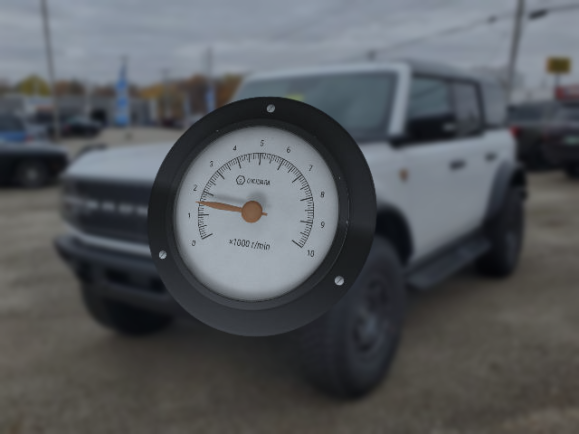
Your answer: 1500 (rpm)
